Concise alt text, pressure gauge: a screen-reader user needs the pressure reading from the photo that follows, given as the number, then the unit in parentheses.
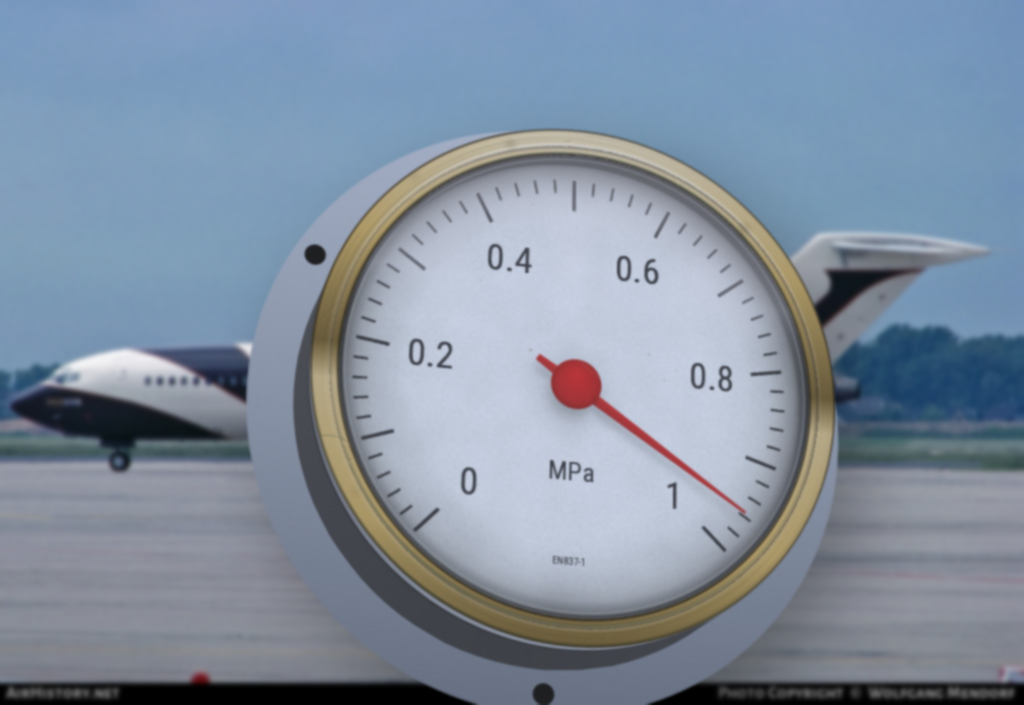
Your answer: 0.96 (MPa)
